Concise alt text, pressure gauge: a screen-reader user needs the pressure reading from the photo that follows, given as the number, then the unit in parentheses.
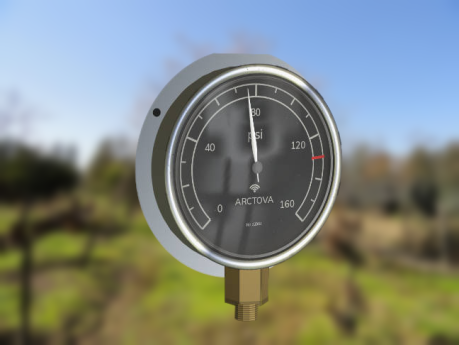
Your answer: 75 (psi)
